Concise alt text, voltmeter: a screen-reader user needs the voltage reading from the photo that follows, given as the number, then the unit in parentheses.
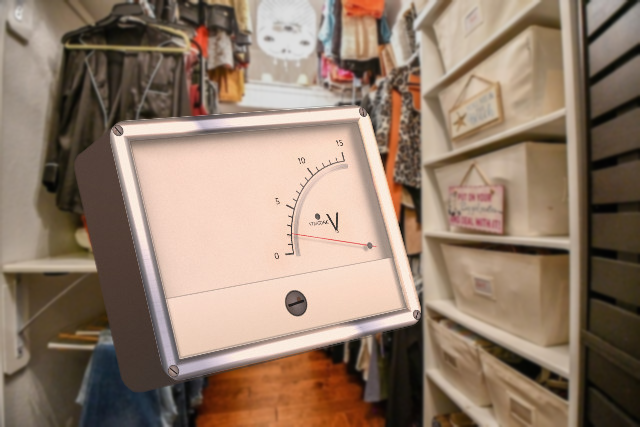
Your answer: 2 (V)
